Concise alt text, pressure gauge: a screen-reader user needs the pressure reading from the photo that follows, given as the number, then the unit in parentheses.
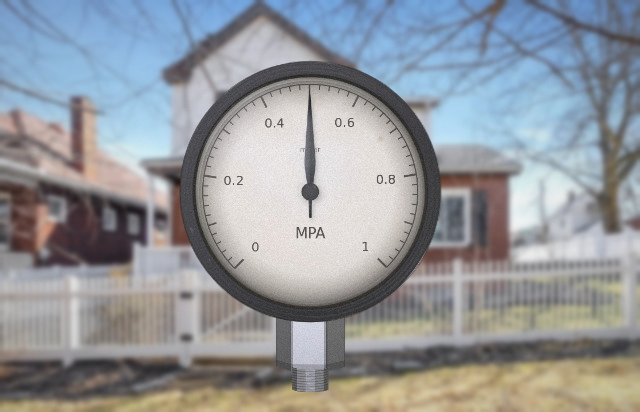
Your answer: 0.5 (MPa)
